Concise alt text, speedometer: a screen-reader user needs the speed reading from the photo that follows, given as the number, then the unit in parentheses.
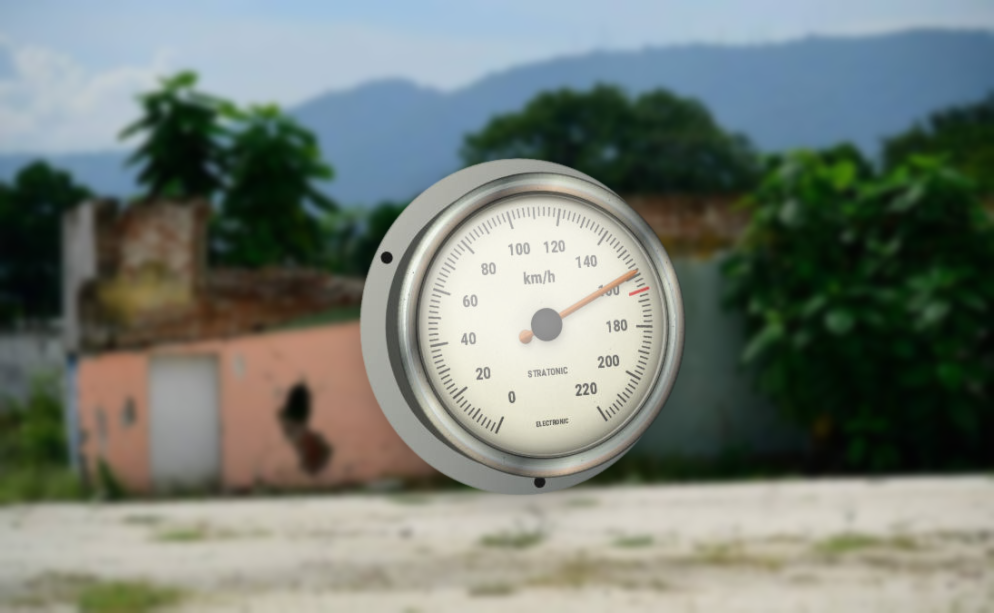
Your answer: 158 (km/h)
